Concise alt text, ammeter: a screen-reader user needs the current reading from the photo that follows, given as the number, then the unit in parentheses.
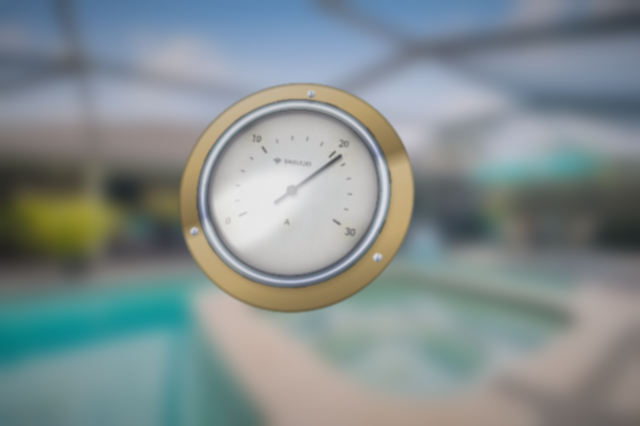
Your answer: 21 (A)
